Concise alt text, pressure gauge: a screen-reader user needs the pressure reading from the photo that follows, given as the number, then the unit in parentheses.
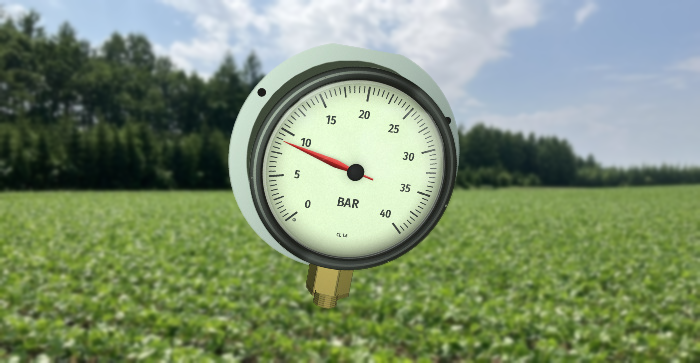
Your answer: 9 (bar)
